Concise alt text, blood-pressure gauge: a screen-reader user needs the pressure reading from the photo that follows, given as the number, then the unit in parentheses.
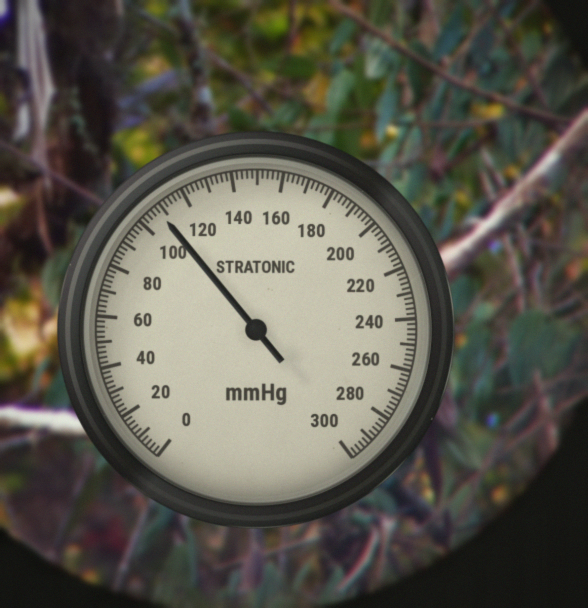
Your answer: 108 (mmHg)
